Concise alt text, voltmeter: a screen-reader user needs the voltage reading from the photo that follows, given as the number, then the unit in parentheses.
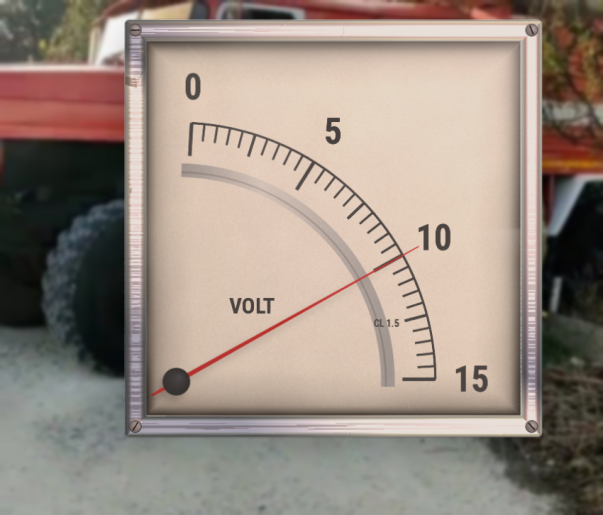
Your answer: 10 (V)
